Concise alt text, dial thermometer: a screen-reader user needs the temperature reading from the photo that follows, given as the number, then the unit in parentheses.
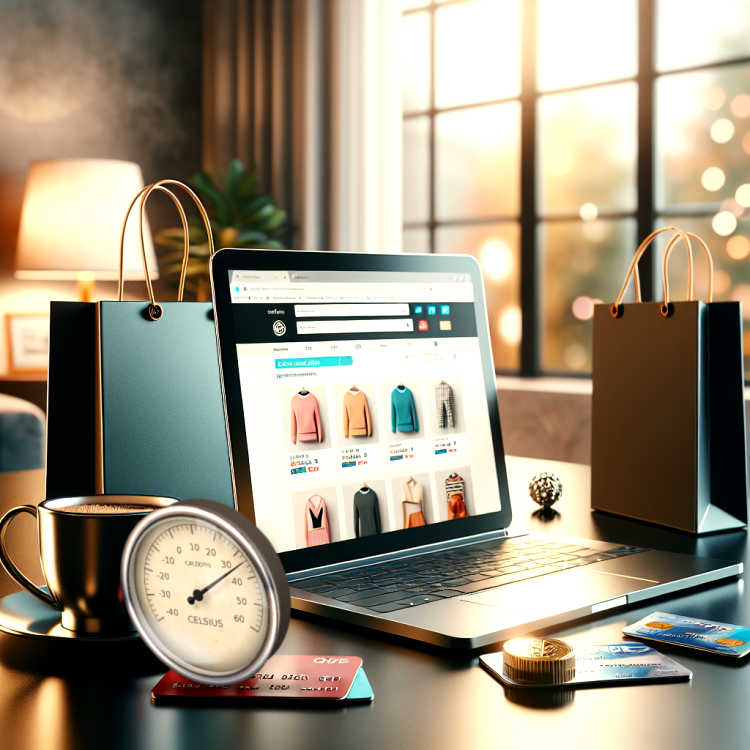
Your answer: 34 (°C)
